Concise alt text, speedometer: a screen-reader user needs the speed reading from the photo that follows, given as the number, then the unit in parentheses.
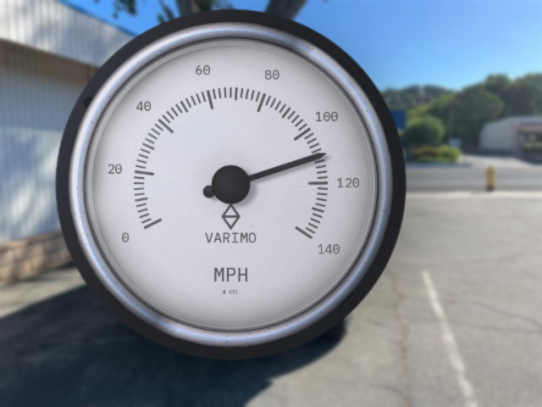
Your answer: 110 (mph)
